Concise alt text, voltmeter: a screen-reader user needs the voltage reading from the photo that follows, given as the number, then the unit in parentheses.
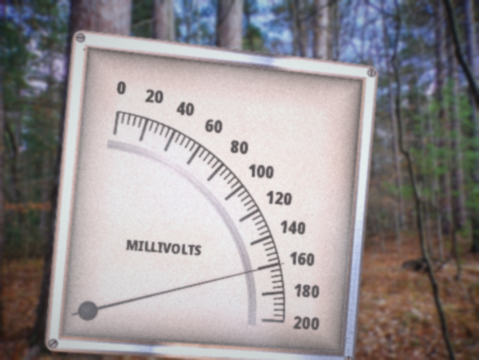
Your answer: 160 (mV)
